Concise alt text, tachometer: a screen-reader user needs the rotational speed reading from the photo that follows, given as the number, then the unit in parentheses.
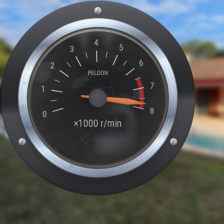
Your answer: 7750 (rpm)
